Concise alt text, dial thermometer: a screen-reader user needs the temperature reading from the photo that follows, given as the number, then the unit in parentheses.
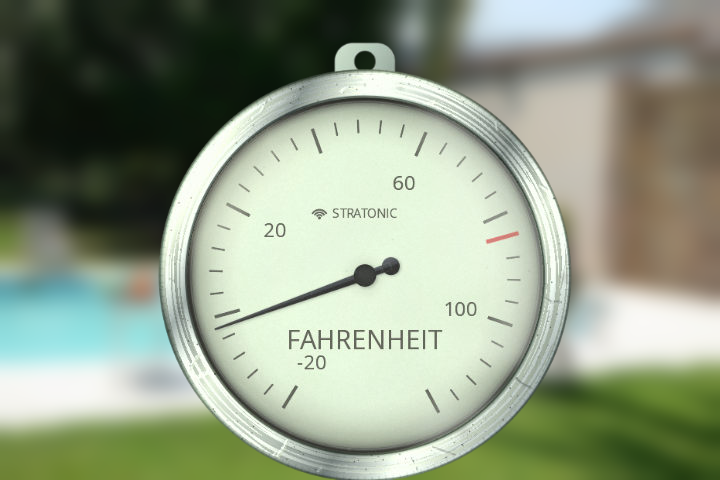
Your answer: -2 (°F)
